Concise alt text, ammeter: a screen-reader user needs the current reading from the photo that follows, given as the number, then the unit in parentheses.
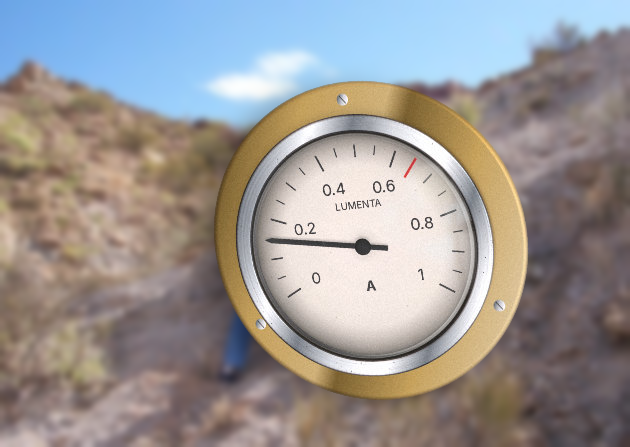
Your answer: 0.15 (A)
